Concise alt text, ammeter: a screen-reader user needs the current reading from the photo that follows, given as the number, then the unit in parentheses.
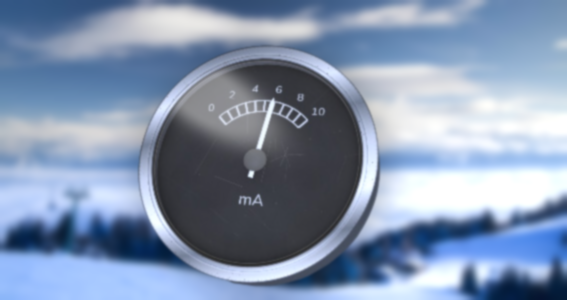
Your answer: 6 (mA)
